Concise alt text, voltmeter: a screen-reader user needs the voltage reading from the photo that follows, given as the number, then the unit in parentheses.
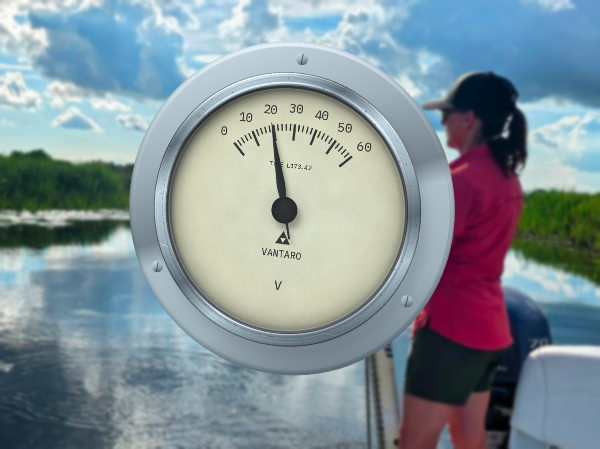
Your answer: 20 (V)
